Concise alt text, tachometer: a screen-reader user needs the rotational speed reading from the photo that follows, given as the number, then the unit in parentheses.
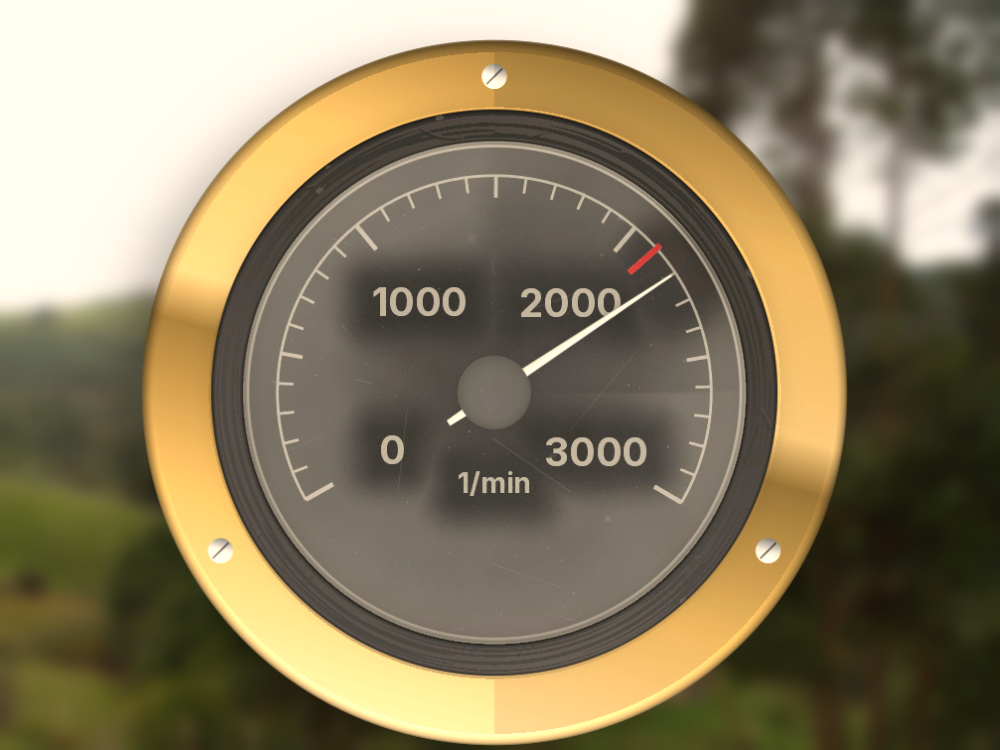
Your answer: 2200 (rpm)
